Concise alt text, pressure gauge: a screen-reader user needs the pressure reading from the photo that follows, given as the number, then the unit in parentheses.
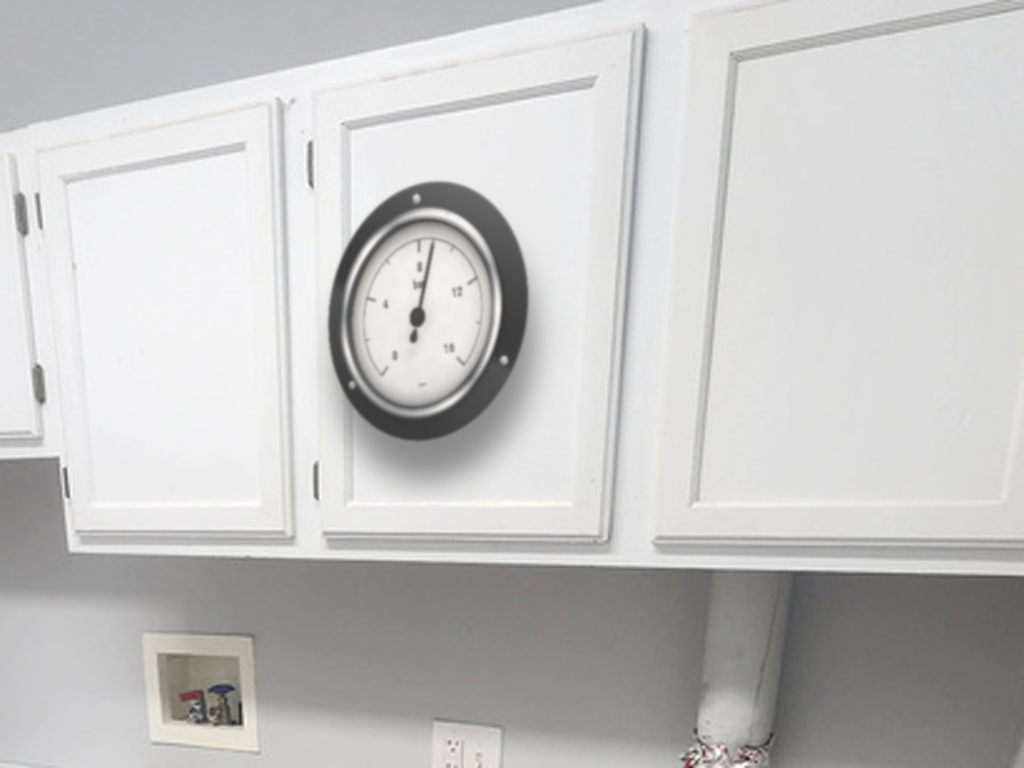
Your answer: 9 (bar)
